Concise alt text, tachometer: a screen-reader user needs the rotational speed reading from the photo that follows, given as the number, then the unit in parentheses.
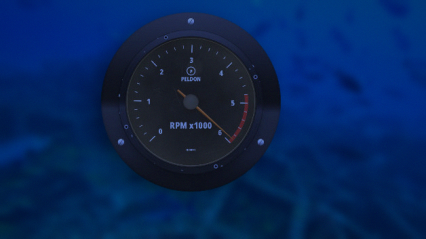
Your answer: 5900 (rpm)
